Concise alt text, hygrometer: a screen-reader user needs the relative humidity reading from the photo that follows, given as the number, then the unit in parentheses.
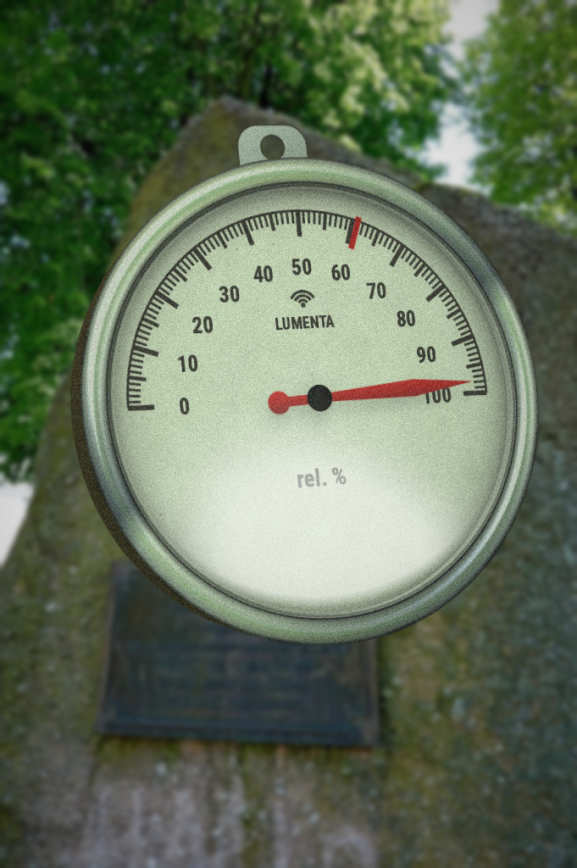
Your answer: 98 (%)
